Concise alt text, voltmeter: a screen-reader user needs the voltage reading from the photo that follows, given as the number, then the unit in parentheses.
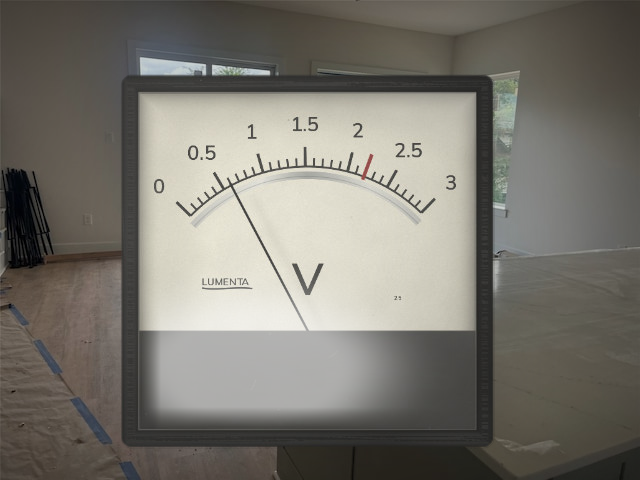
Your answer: 0.6 (V)
